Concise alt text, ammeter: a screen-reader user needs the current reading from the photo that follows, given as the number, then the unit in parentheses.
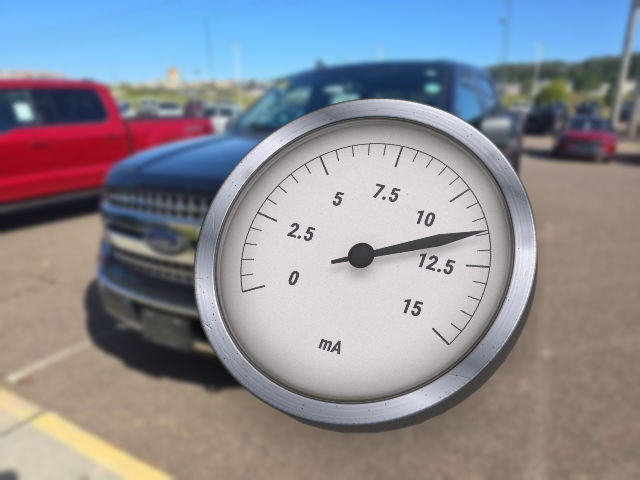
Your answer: 11.5 (mA)
